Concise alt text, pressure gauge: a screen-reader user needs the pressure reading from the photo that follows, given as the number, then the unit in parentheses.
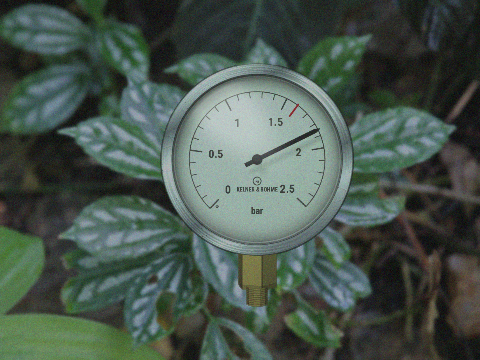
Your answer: 1.85 (bar)
